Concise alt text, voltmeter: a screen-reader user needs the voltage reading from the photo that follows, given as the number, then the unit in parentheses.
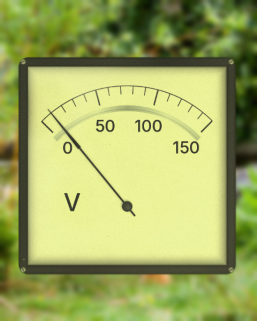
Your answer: 10 (V)
